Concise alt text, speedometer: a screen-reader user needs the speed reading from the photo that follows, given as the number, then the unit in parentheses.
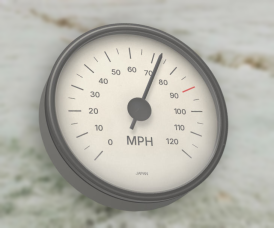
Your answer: 72.5 (mph)
